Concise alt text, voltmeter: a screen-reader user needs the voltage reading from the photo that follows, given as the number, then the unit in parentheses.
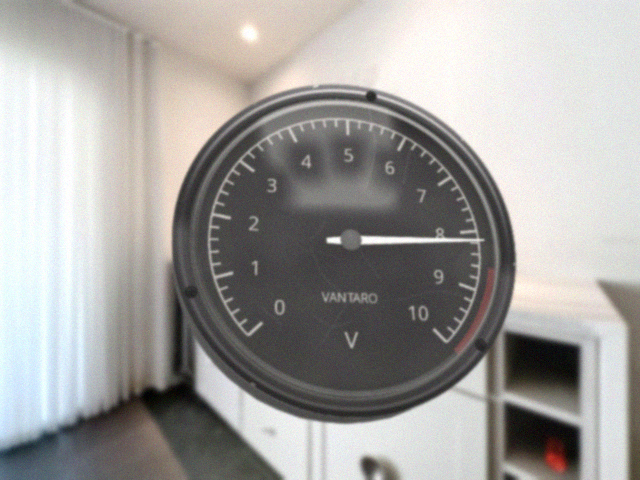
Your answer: 8.2 (V)
